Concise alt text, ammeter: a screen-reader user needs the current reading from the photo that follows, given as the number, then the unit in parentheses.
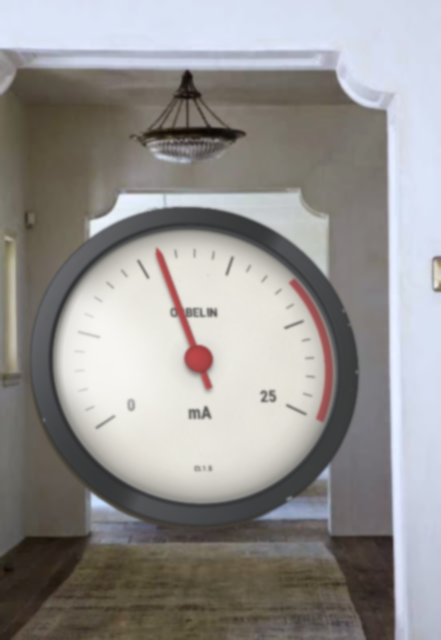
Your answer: 11 (mA)
